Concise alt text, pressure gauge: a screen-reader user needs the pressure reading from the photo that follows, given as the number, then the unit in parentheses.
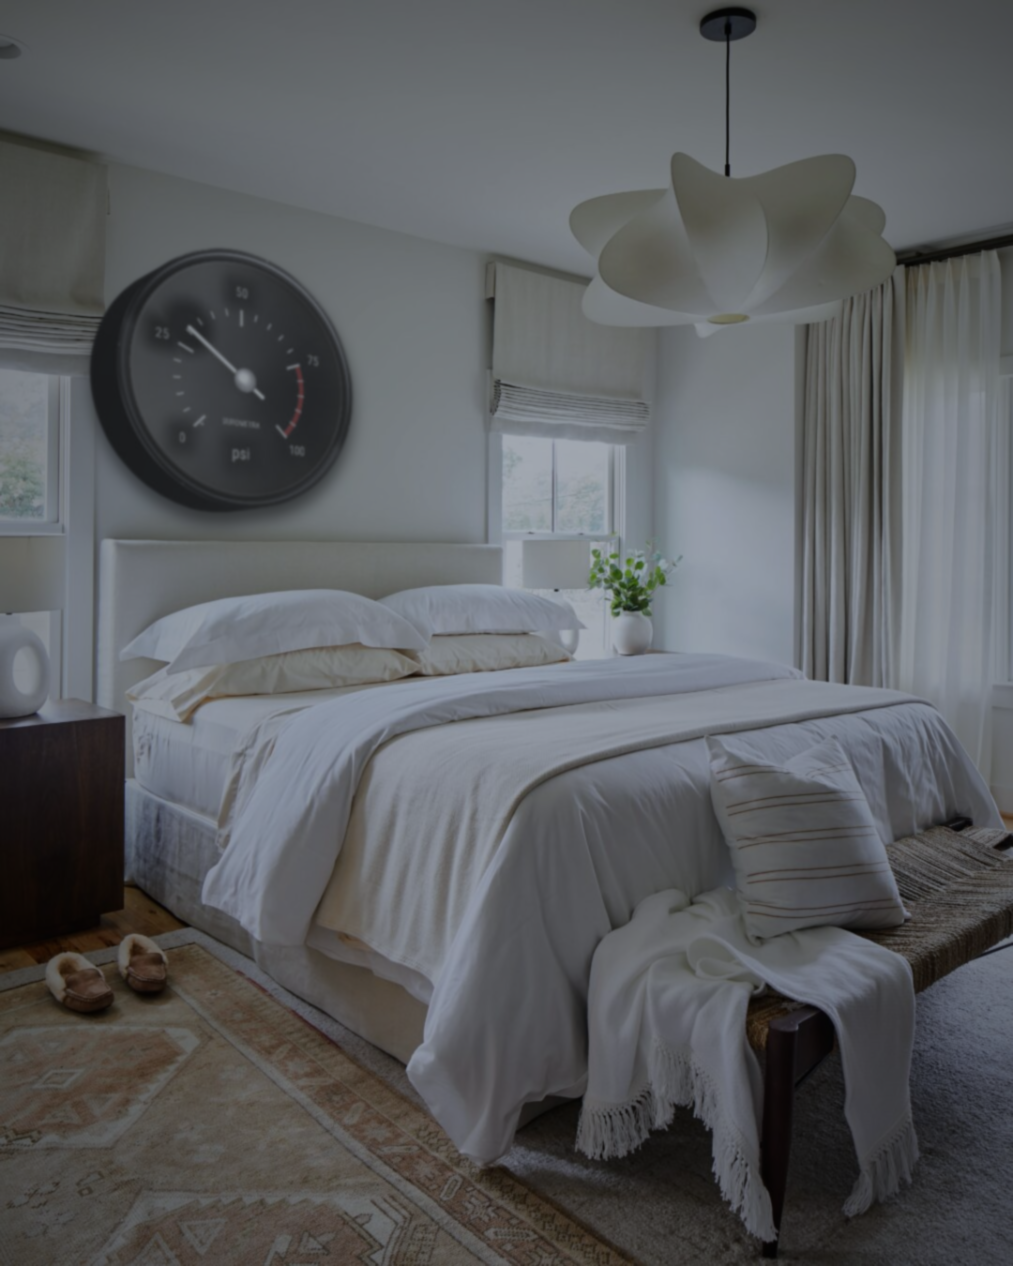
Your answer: 30 (psi)
